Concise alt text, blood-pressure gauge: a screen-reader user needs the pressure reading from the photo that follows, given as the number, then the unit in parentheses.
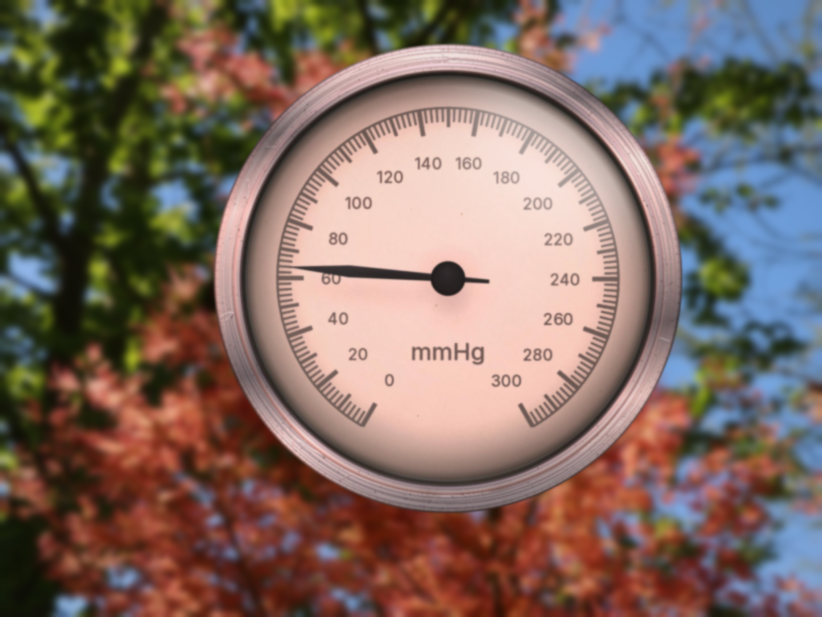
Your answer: 64 (mmHg)
